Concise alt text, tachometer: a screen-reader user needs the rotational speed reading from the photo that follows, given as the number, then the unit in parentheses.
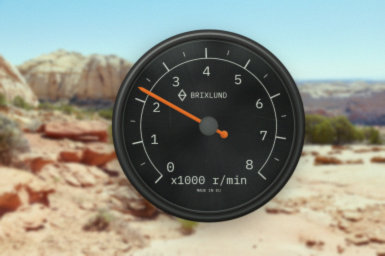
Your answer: 2250 (rpm)
